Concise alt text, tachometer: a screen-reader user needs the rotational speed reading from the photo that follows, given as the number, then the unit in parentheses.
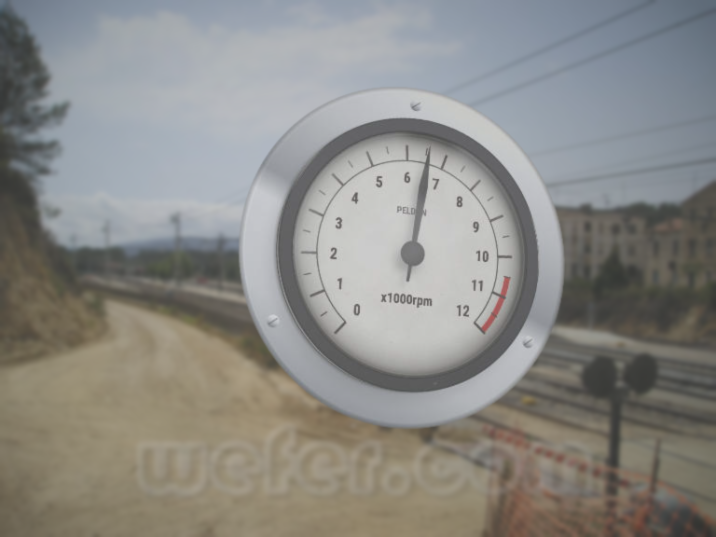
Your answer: 6500 (rpm)
